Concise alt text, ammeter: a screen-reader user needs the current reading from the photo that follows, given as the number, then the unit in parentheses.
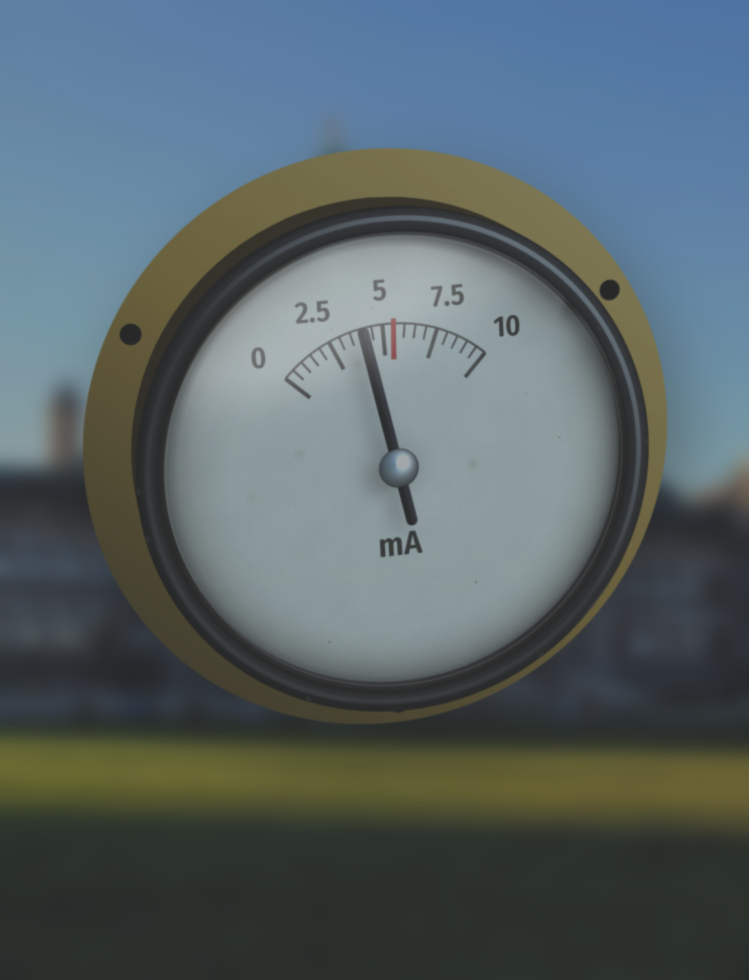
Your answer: 4 (mA)
